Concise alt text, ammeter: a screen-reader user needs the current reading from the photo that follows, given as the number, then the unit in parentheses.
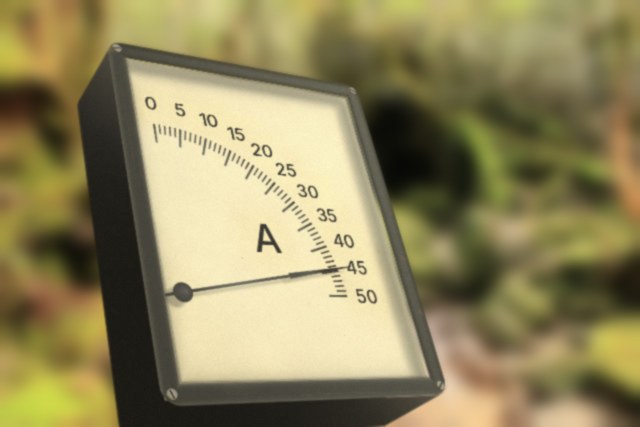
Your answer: 45 (A)
